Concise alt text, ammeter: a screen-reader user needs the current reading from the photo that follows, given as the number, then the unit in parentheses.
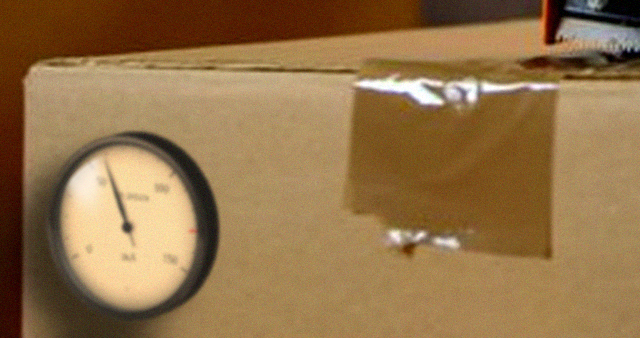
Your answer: 60 (mA)
